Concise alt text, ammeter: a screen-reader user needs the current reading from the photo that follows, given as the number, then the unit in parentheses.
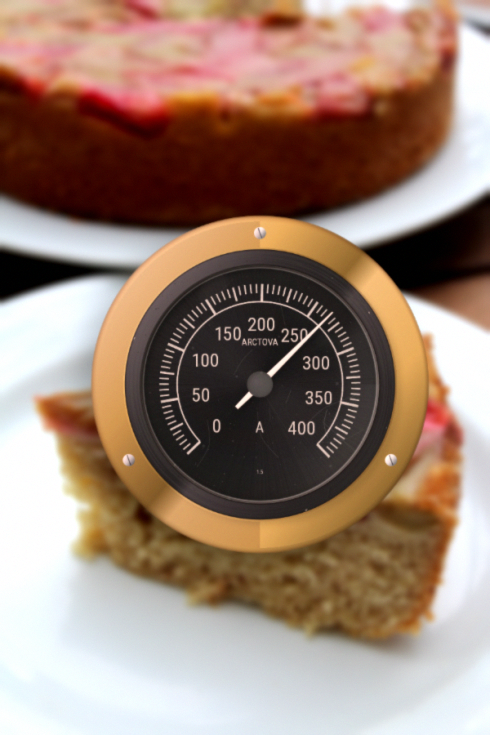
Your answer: 265 (A)
